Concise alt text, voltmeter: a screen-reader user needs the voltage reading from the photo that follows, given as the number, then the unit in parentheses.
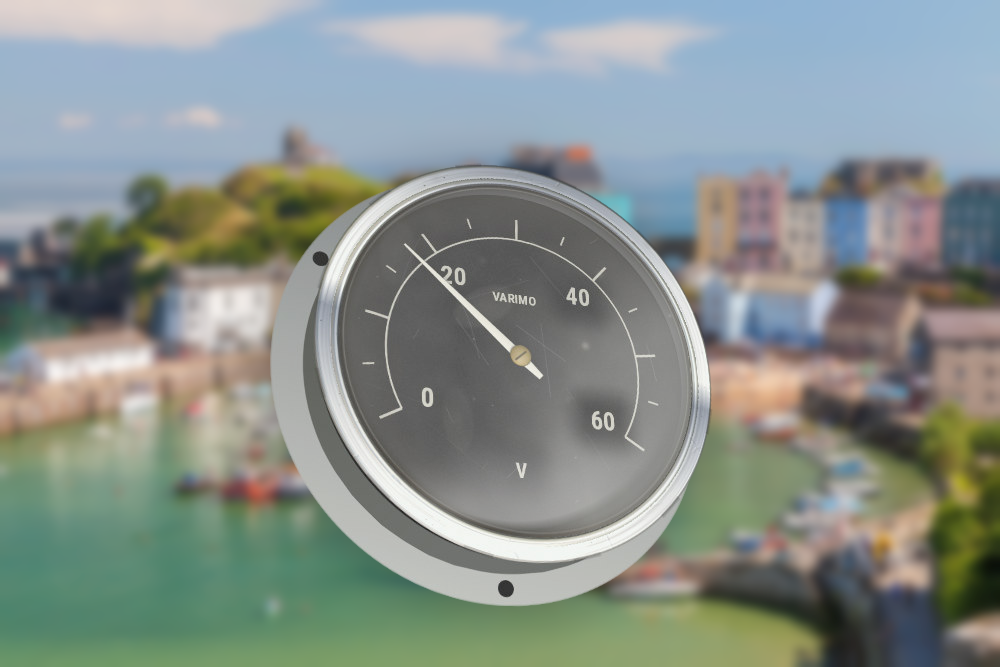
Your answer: 17.5 (V)
